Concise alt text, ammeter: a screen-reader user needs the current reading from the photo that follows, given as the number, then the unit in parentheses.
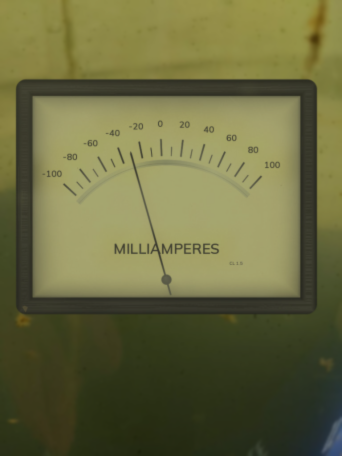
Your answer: -30 (mA)
